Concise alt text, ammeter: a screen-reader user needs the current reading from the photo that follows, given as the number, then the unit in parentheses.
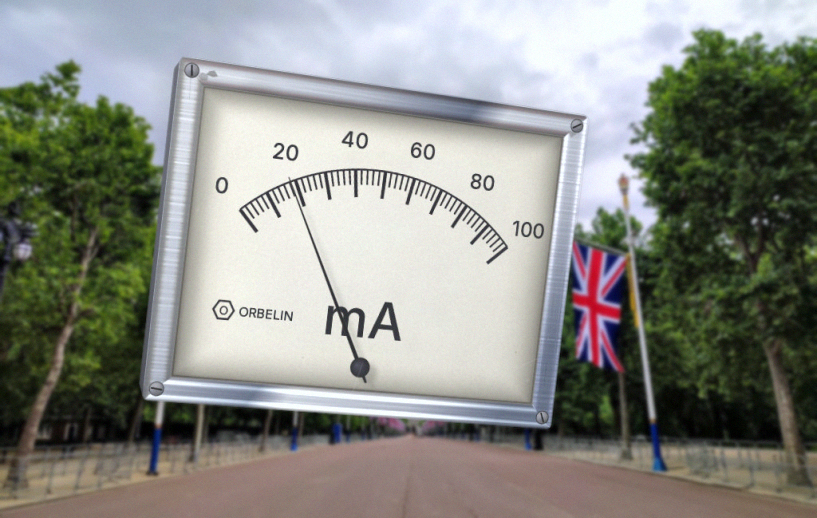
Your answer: 18 (mA)
